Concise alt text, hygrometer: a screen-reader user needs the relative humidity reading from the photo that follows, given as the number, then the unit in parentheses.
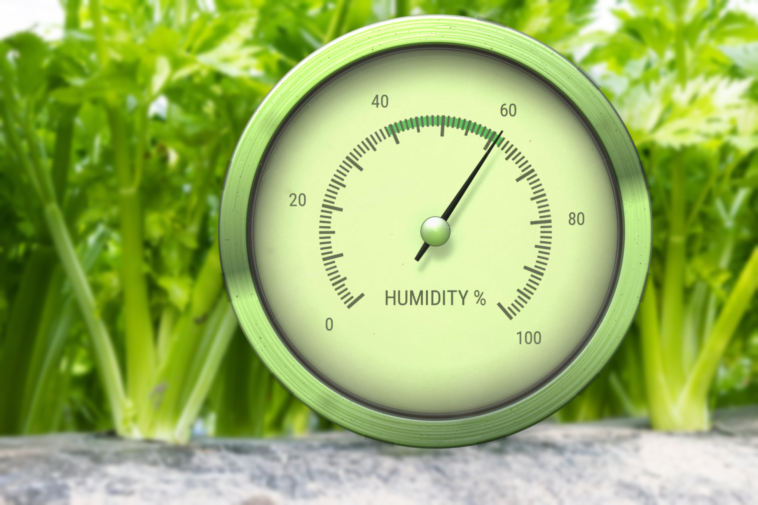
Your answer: 61 (%)
